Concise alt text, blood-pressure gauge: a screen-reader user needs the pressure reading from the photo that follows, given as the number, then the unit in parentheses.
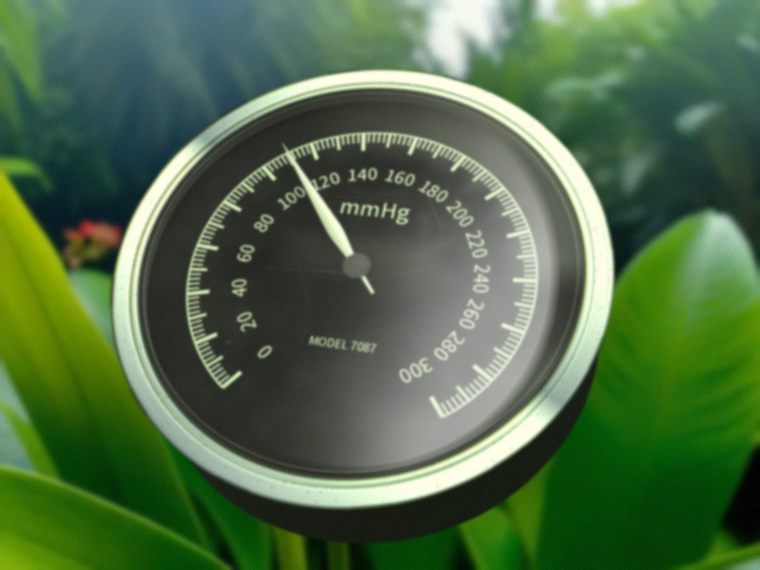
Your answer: 110 (mmHg)
